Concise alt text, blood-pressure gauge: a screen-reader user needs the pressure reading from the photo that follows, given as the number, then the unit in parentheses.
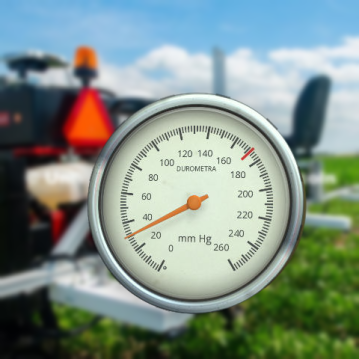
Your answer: 30 (mmHg)
